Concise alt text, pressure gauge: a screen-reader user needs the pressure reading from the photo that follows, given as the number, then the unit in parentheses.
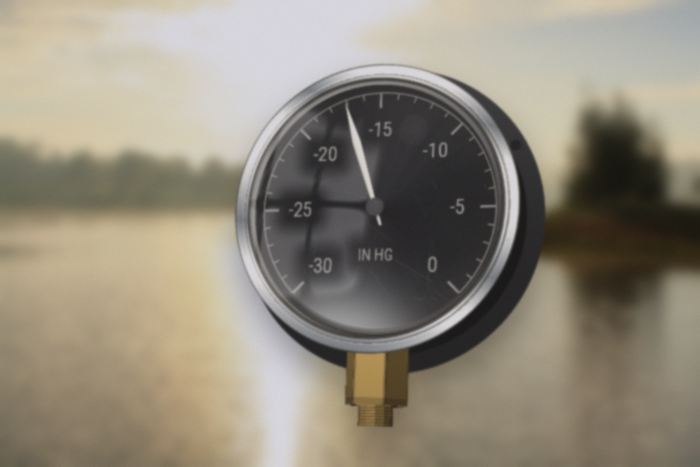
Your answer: -17 (inHg)
